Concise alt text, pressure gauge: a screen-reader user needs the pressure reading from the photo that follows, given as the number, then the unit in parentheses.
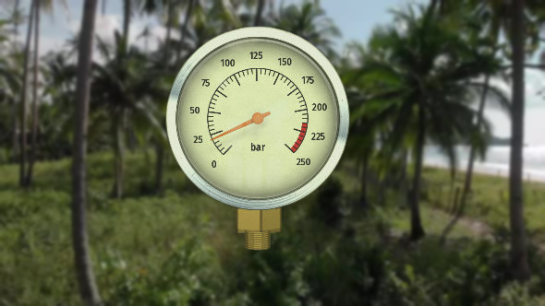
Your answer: 20 (bar)
